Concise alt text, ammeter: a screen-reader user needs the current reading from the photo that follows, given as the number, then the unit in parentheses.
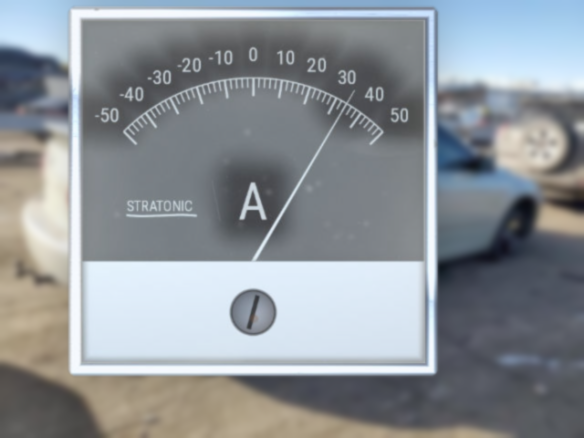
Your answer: 34 (A)
